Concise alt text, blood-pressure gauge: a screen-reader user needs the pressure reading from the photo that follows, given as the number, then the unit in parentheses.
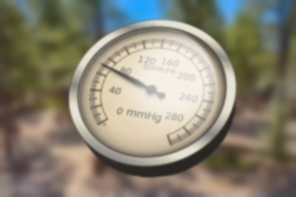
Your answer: 70 (mmHg)
